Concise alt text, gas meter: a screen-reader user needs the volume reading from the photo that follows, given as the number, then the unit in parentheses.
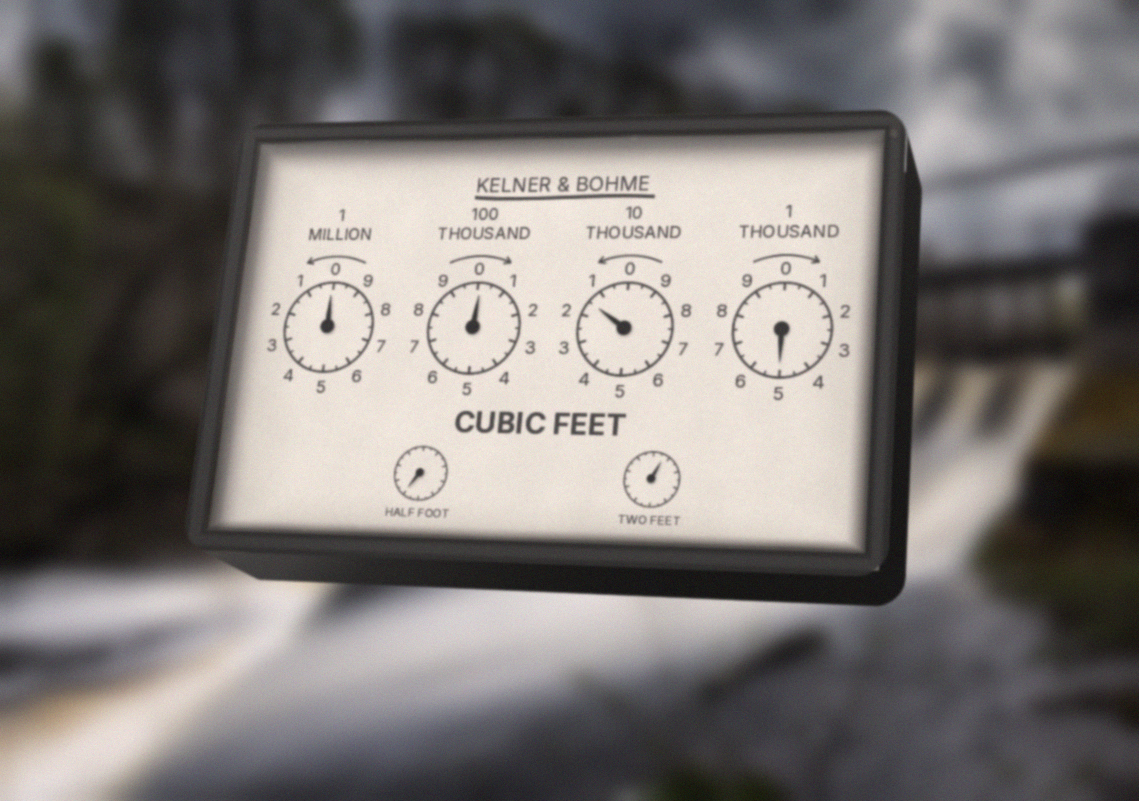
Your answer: 1500 (ft³)
